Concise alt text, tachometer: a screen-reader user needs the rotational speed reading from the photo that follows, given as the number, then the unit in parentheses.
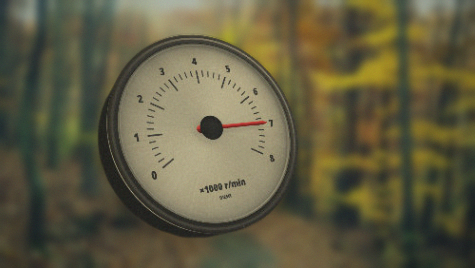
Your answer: 7000 (rpm)
